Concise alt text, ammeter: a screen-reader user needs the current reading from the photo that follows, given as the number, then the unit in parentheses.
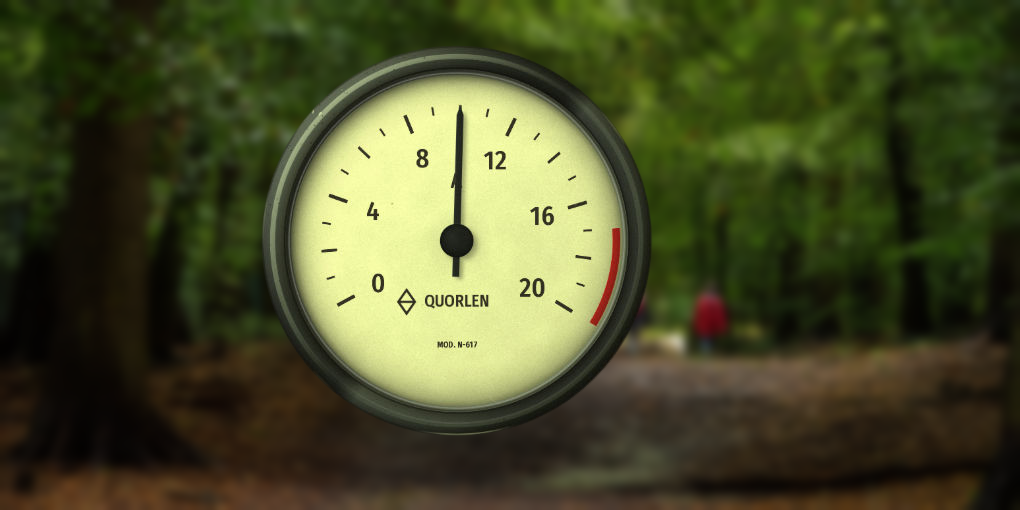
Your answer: 10 (A)
